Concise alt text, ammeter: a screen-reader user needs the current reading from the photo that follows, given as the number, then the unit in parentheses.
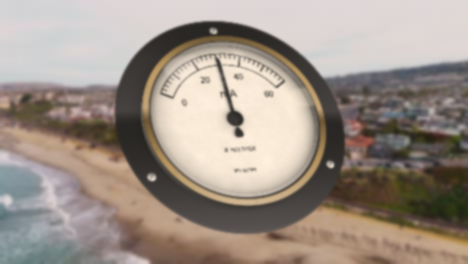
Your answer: 30 (mA)
